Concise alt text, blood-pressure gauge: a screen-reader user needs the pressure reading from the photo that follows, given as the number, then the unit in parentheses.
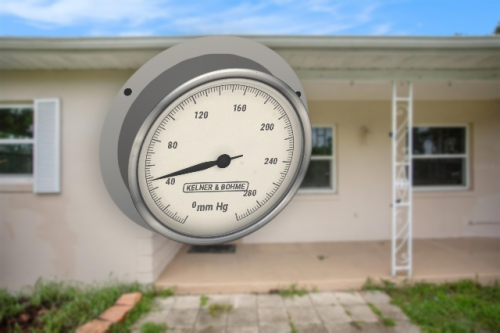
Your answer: 50 (mmHg)
